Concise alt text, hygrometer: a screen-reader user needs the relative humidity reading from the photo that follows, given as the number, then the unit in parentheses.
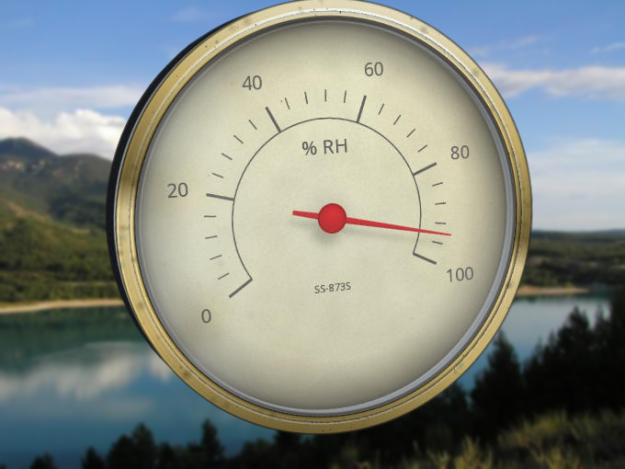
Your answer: 94 (%)
